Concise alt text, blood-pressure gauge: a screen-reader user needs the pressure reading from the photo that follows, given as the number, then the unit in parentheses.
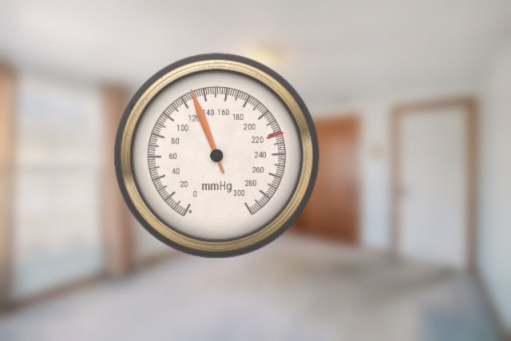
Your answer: 130 (mmHg)
